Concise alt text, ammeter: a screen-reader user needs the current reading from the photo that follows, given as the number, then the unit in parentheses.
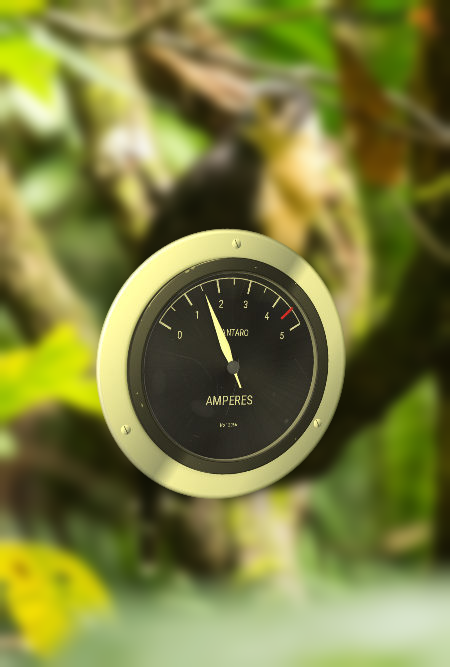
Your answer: 1.5 (A)
